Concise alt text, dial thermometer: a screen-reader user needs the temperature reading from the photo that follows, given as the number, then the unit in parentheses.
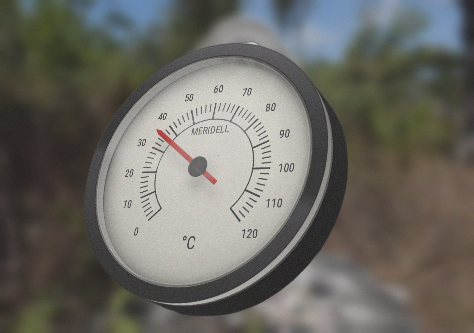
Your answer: 36 (°C)
